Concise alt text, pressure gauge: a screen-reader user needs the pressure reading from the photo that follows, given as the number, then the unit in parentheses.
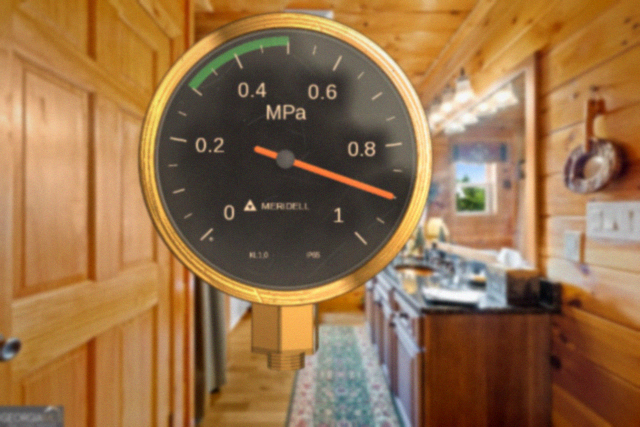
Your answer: 0.9 (MPa)
